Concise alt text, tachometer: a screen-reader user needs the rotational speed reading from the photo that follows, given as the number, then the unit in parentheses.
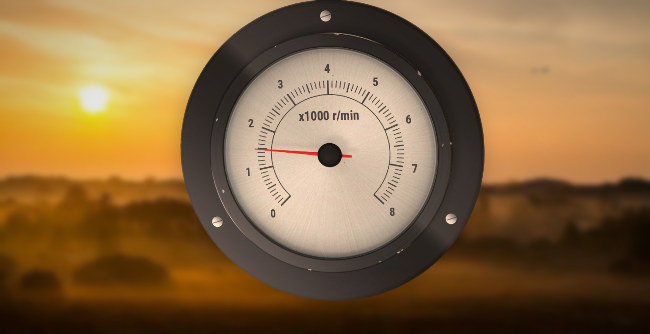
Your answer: 1500 (rpm)
